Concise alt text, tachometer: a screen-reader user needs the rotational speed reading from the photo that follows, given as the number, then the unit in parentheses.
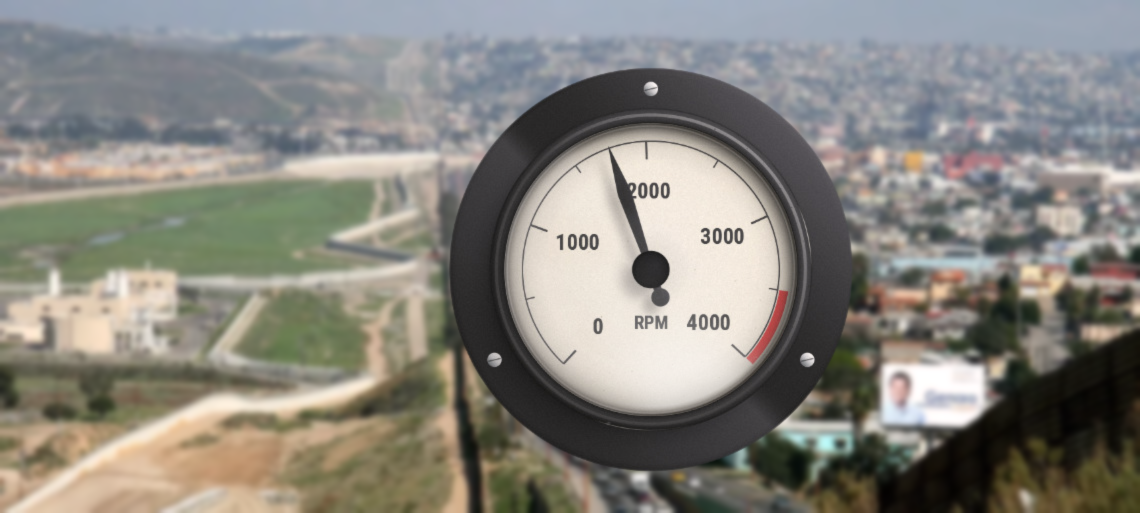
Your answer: 1750 (rpm)
